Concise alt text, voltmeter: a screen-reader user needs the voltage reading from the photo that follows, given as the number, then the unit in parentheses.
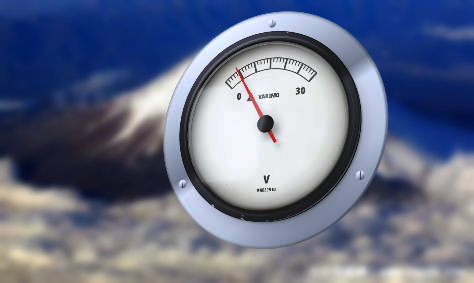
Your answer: 5 (V)
